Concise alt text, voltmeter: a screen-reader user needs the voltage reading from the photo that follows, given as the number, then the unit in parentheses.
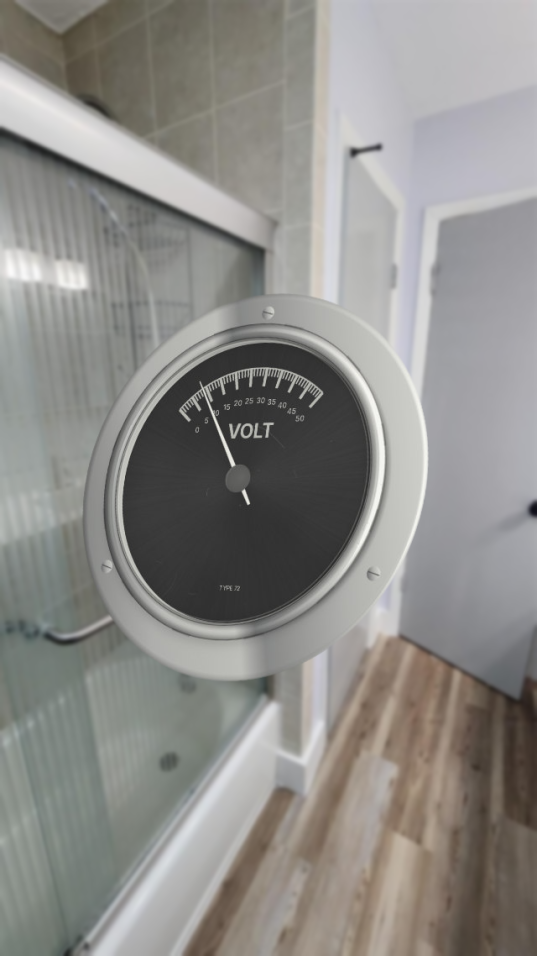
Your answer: 10 (V)
